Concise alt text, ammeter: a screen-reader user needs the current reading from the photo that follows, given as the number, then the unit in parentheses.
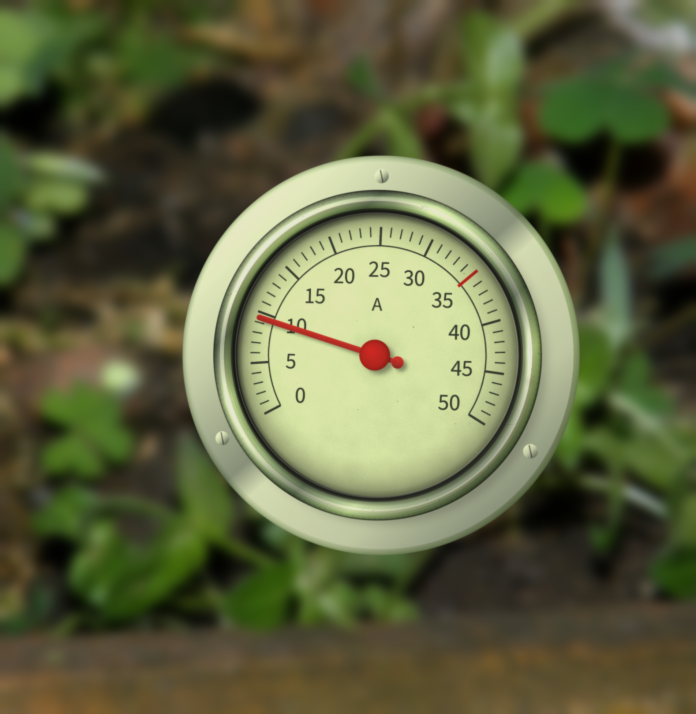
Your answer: 9.5 (A)
